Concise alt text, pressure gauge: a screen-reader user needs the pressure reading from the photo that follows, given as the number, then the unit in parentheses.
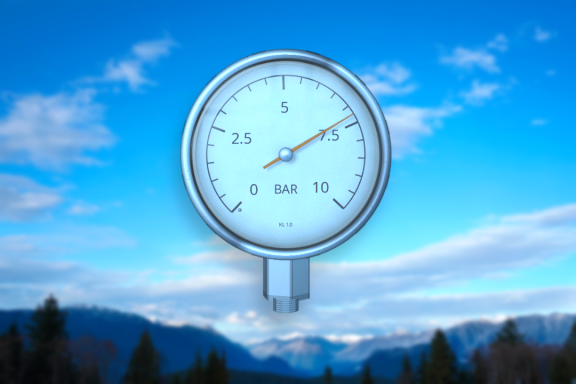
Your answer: 7.25 (bar)
